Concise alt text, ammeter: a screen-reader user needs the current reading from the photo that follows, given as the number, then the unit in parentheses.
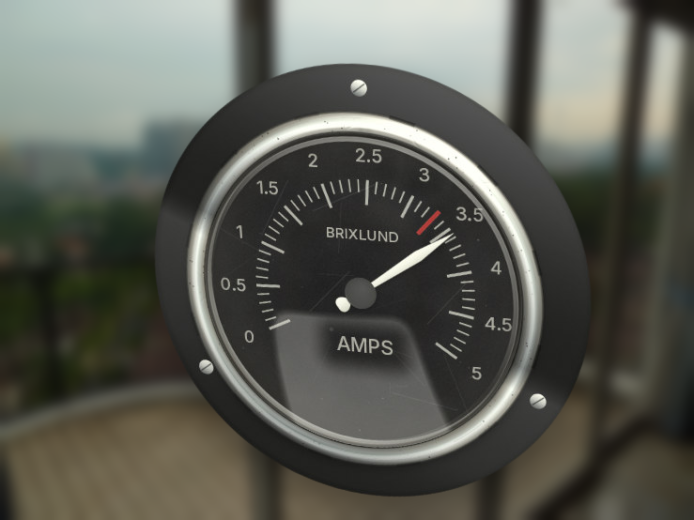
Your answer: 3.55 (A)
